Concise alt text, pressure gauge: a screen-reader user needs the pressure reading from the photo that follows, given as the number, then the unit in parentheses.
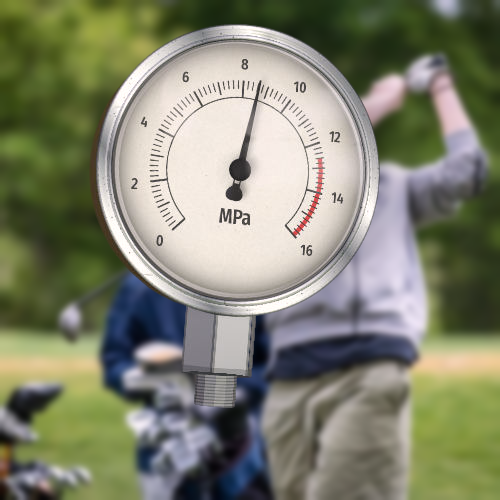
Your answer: 8.6 (MPa)
